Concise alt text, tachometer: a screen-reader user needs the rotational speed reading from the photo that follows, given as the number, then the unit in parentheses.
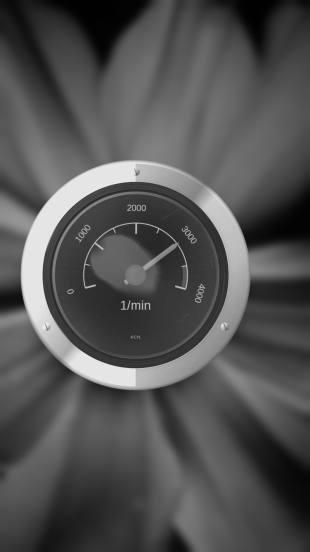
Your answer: 3000 (rpm)
